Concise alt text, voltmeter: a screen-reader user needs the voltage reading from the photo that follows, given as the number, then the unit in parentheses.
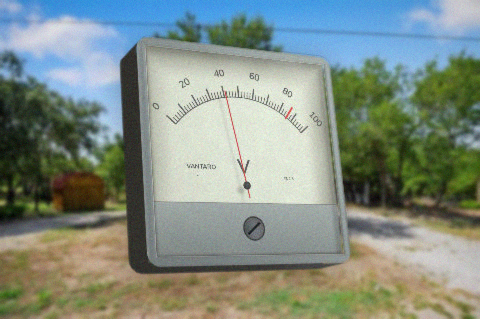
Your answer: 40 (V)
